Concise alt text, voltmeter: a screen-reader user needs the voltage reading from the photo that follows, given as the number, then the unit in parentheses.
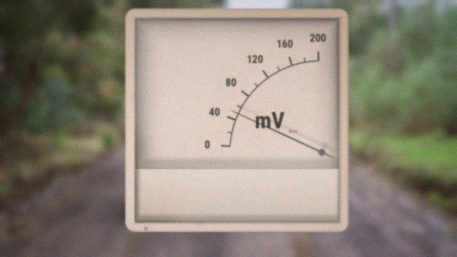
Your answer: 50 (mV)
